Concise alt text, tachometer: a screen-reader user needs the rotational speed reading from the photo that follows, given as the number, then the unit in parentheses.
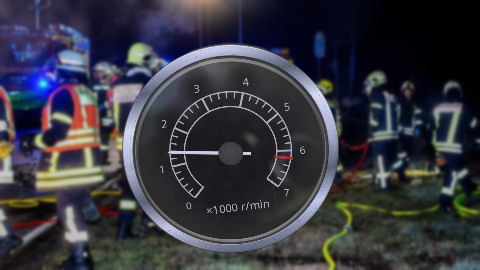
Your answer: 1400 (rpm)
